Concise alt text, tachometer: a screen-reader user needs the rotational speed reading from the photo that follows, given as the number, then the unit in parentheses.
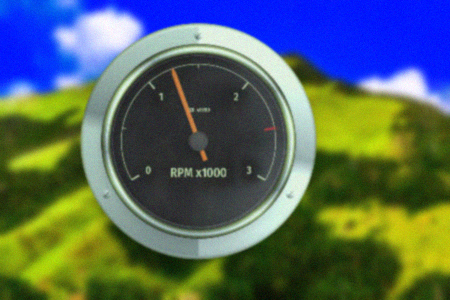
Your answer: 1250 (rpm)
